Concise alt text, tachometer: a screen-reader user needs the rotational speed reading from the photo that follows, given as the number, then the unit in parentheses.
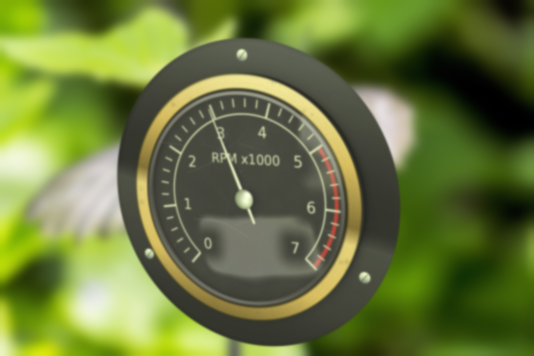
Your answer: 3000 (rpm)
